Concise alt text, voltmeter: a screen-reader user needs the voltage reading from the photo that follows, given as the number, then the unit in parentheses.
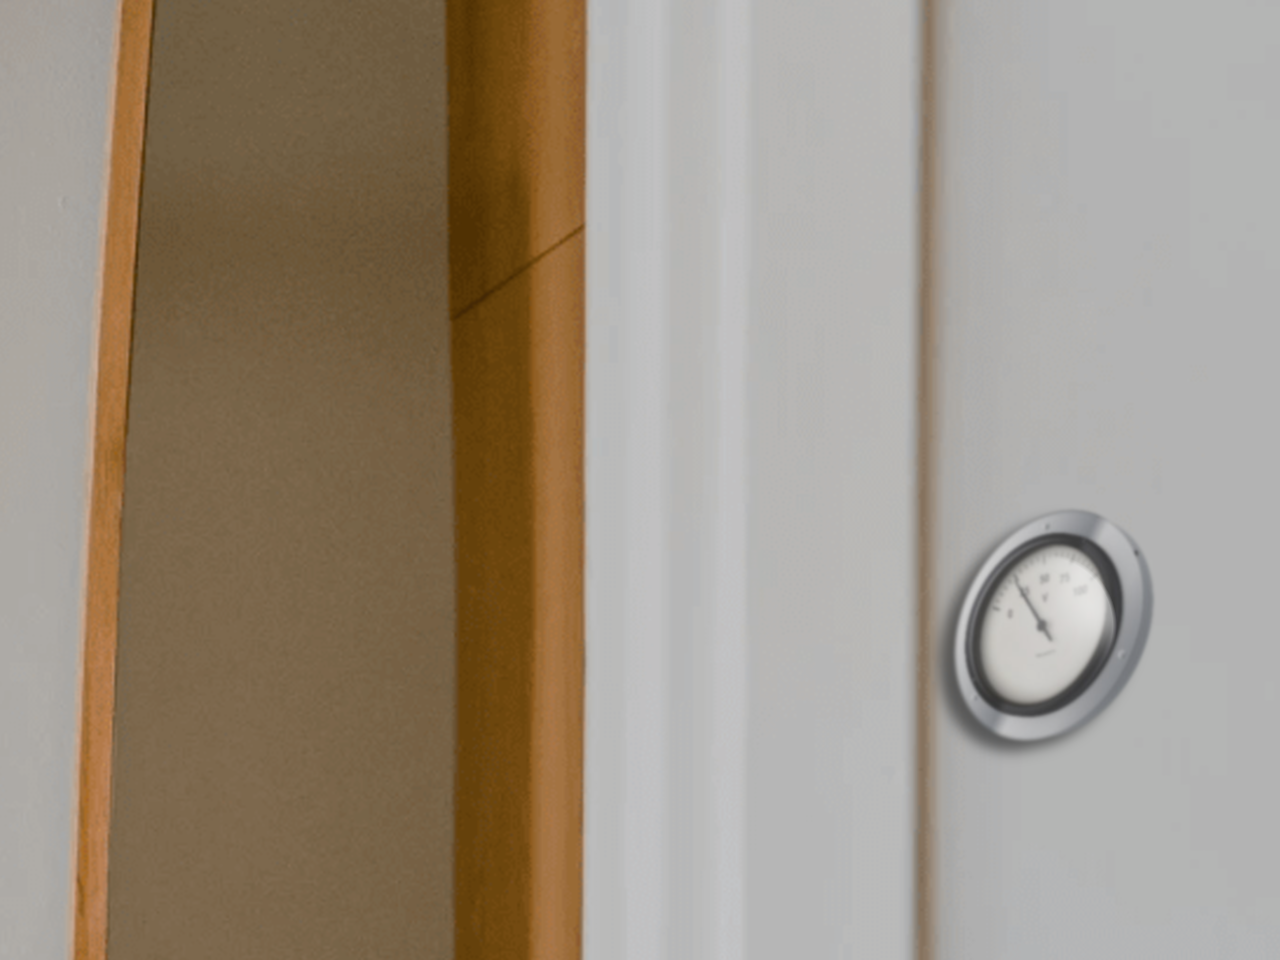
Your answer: 25 (V)
